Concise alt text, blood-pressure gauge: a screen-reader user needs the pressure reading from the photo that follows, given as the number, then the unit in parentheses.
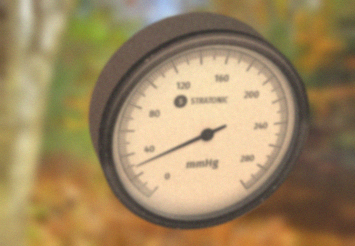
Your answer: 30 (mmHg)
